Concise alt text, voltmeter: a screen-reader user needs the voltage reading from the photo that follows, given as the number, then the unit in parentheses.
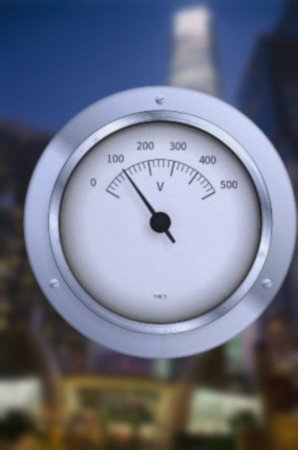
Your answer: 100 (V)
